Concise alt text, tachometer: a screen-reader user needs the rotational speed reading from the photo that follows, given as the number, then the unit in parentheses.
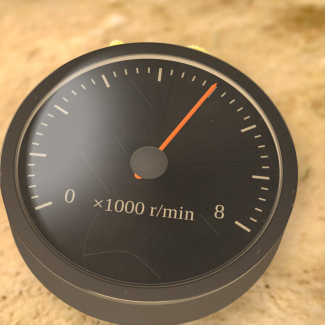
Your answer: 5000 (rpm)
